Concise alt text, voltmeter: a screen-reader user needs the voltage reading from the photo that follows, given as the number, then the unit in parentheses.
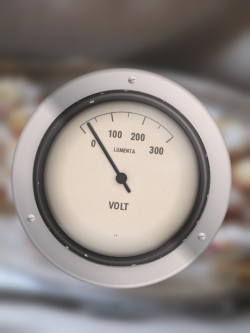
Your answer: 25 (V)
